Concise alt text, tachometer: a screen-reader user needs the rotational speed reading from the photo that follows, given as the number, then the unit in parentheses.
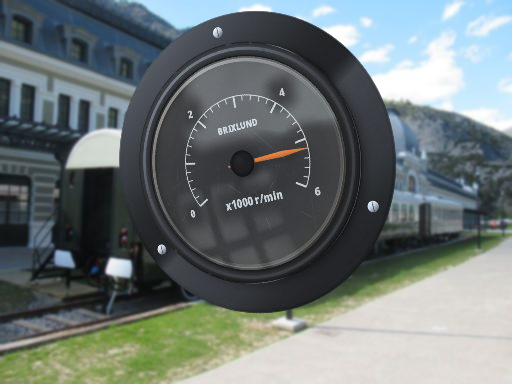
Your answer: 5200 (rpm)
